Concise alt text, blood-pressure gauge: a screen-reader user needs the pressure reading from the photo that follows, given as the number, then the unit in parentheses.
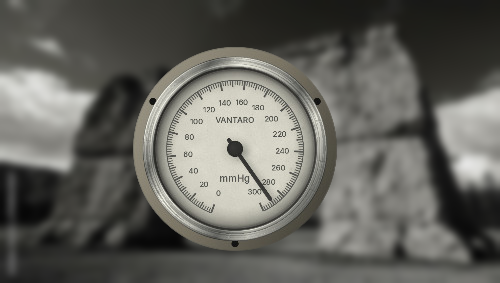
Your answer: 290 (mmHg)
